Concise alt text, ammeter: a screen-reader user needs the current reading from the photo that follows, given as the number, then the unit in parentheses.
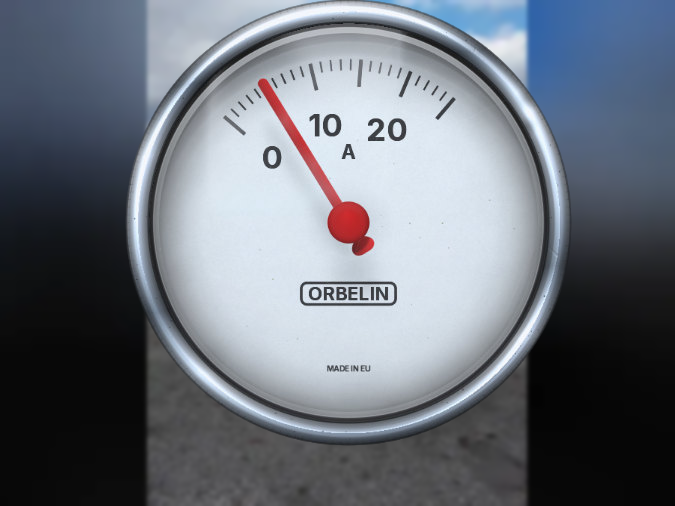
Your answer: 5 (A)
